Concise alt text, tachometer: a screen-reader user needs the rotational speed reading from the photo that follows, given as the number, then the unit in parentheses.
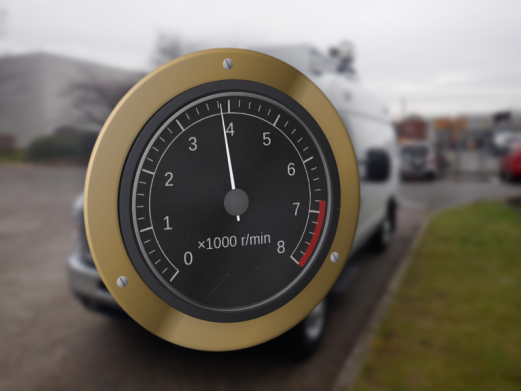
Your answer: 3800 (rpm)
